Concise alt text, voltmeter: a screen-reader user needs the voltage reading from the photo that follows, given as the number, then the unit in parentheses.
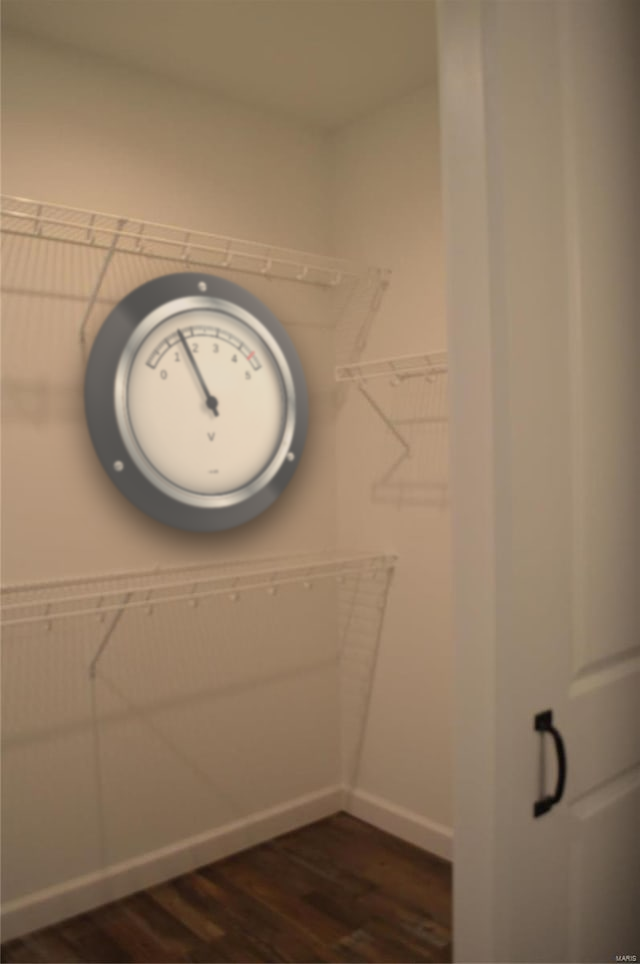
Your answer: 1.5 (V)
